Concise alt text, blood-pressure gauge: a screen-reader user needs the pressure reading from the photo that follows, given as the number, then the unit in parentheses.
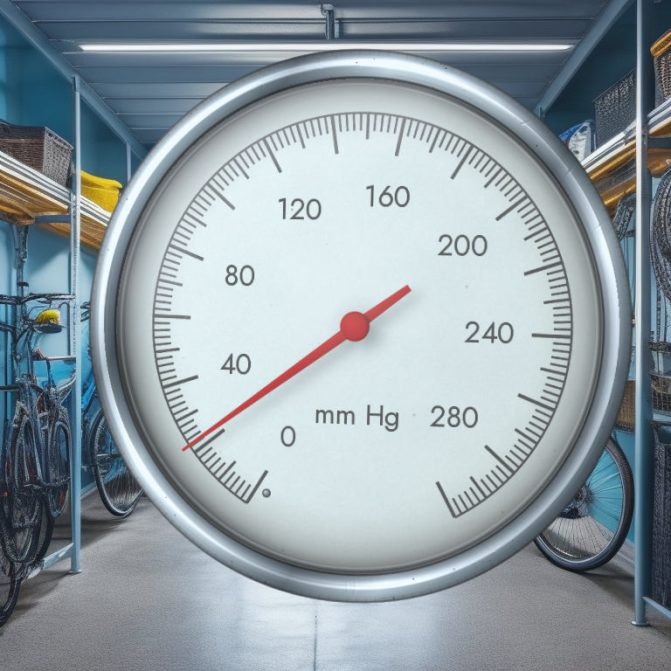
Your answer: 22 (mmHg)
